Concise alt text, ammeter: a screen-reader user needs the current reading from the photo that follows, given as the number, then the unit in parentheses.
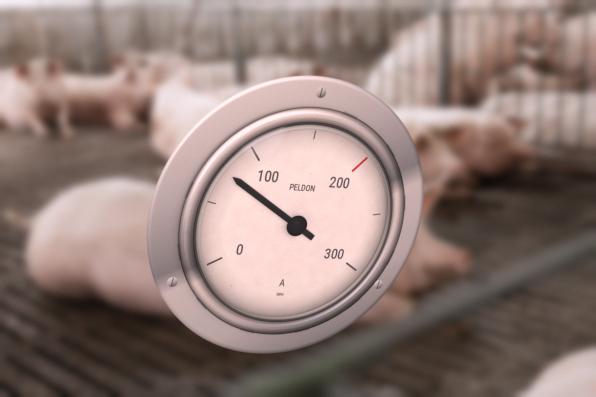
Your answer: 75 (A)
